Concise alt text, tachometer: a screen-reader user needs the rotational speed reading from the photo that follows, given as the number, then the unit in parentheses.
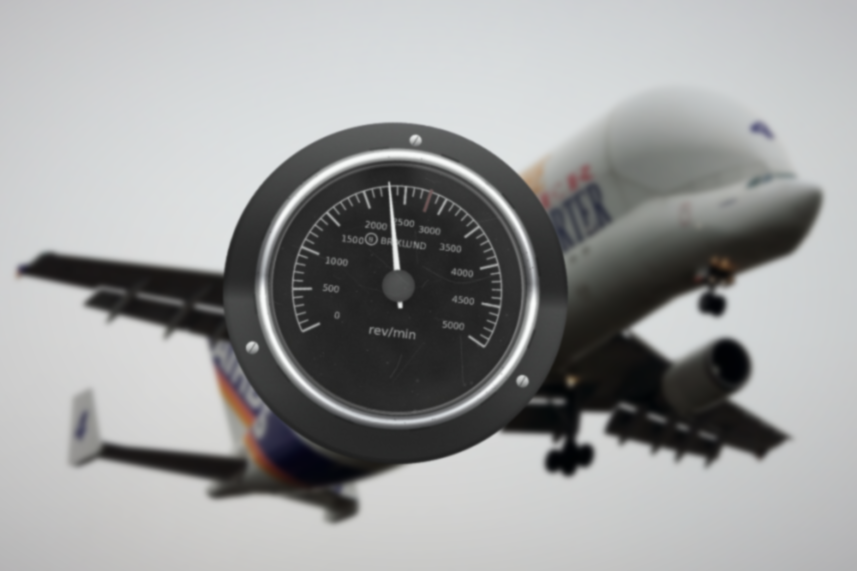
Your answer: 2300 (rpm)
